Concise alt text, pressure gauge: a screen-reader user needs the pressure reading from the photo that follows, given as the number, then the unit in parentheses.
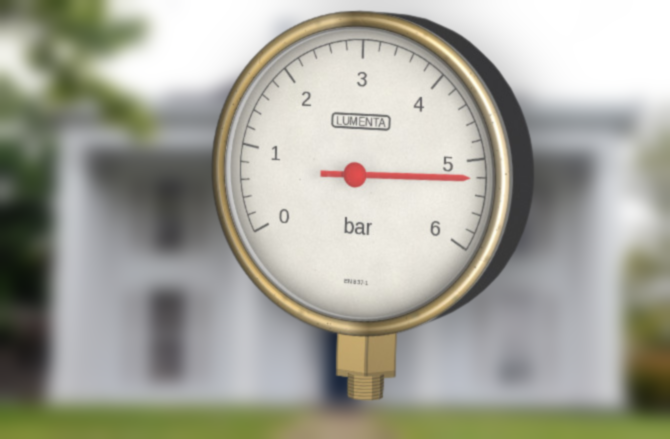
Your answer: 5.2 (bar)
